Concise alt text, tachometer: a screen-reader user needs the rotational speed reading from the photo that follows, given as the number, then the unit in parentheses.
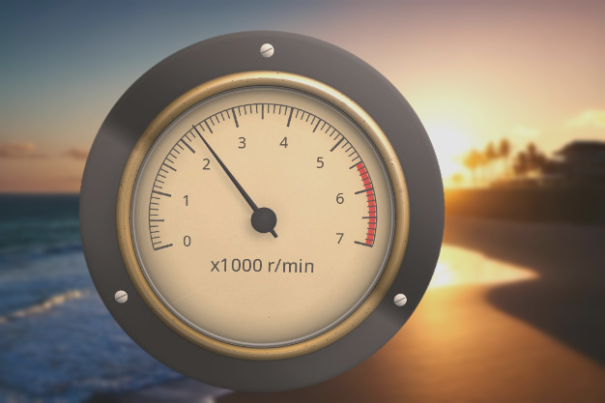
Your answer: 2300 (rpm)
